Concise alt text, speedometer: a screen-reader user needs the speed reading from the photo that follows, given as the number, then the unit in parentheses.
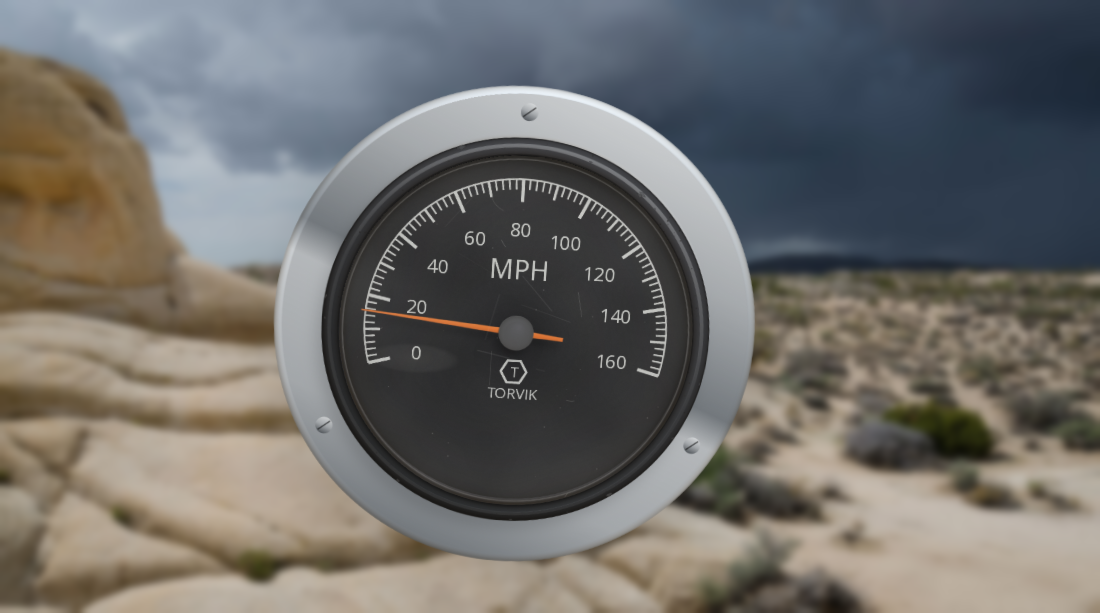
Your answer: 16 (mph)
